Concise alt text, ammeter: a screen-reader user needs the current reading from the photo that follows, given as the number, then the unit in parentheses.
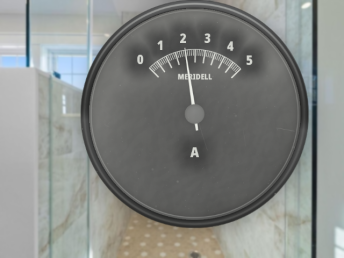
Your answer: 2 (A)
